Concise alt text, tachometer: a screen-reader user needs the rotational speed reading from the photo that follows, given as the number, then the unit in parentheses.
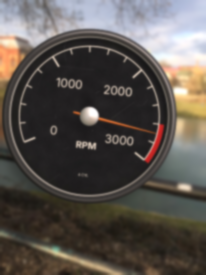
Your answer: 2700 (rpm)
